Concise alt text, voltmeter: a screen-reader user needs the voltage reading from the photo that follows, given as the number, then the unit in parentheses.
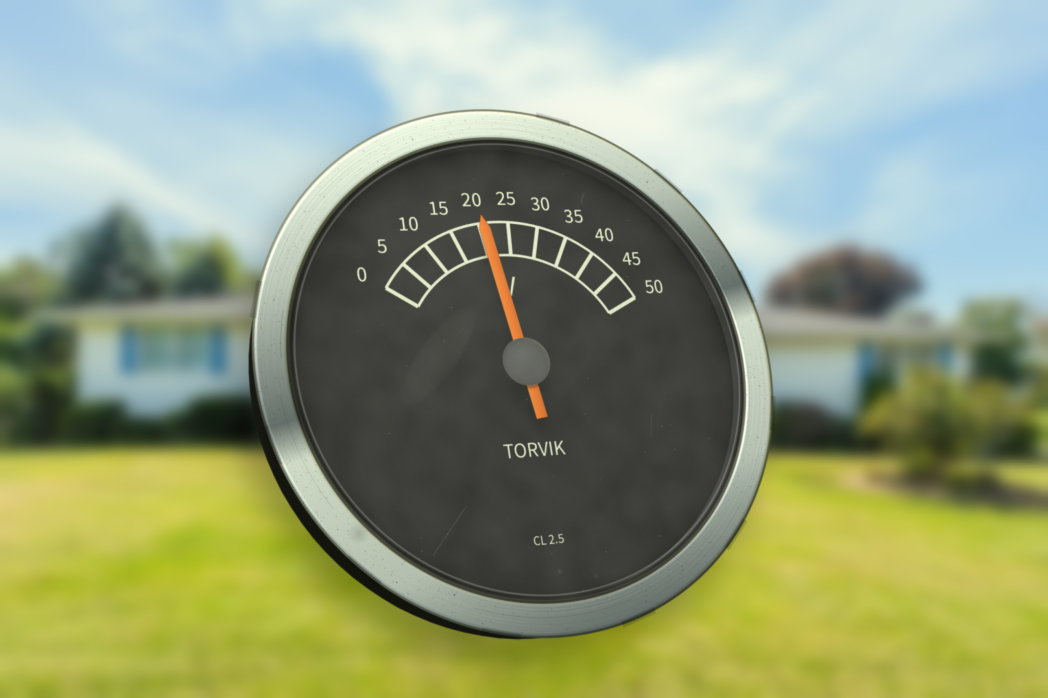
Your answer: 20 (V)
